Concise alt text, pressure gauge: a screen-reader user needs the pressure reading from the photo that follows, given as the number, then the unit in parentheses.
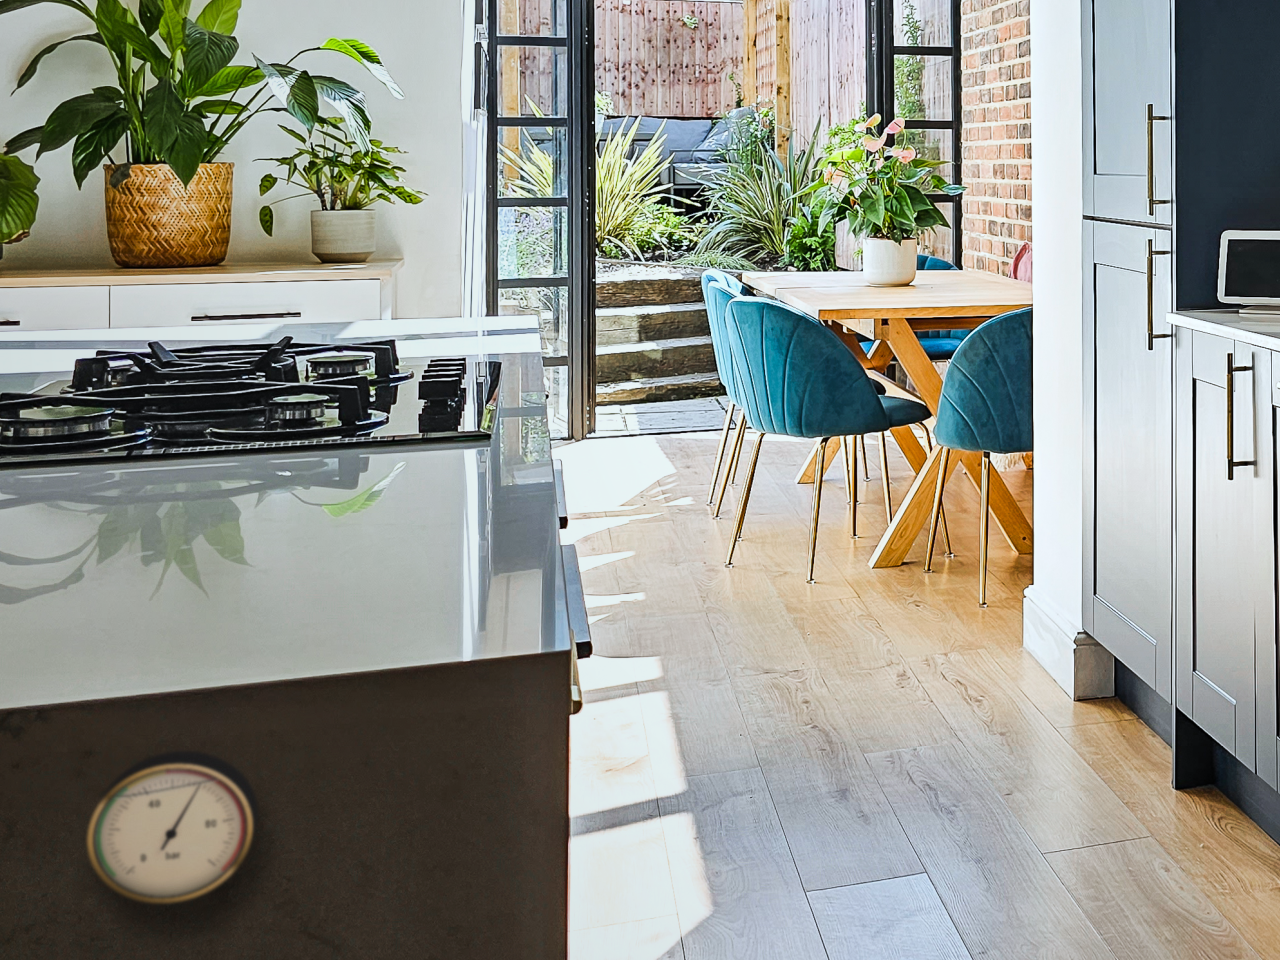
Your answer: 60 (bar)
